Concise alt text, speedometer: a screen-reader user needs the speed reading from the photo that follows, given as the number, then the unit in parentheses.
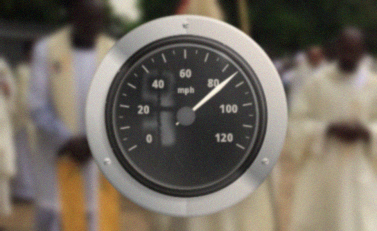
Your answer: 85 (mph)
